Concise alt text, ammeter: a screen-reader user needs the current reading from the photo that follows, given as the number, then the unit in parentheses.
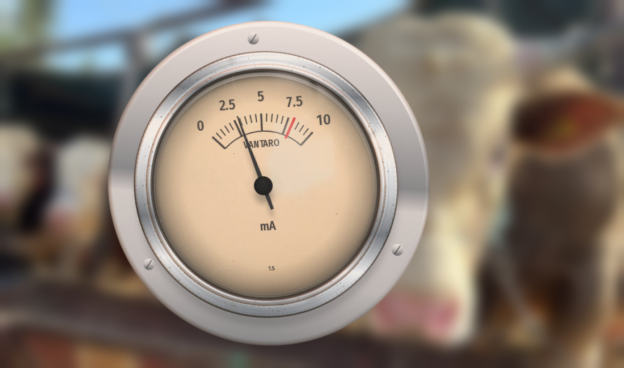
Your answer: 3 (mA)
